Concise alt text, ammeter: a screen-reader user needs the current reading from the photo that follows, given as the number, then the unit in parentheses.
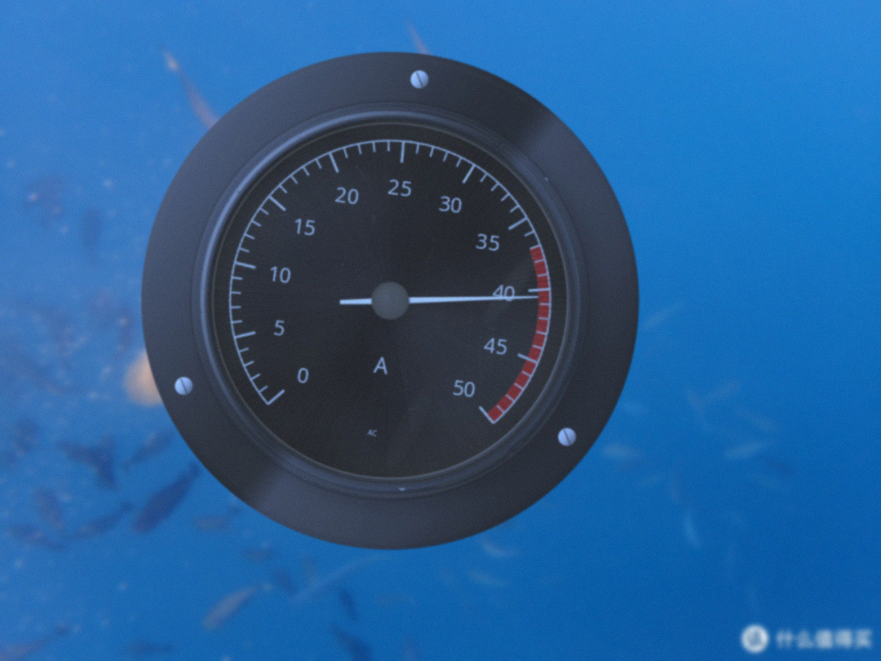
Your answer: 40.5 (A)
